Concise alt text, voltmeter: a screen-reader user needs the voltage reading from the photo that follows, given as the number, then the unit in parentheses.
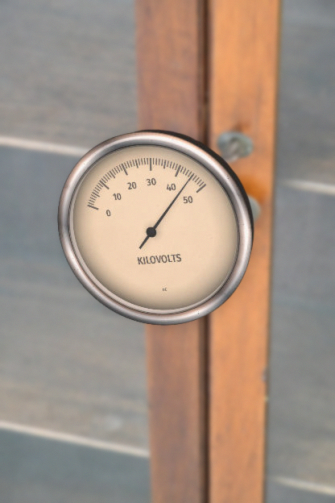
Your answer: 45 (kV)
